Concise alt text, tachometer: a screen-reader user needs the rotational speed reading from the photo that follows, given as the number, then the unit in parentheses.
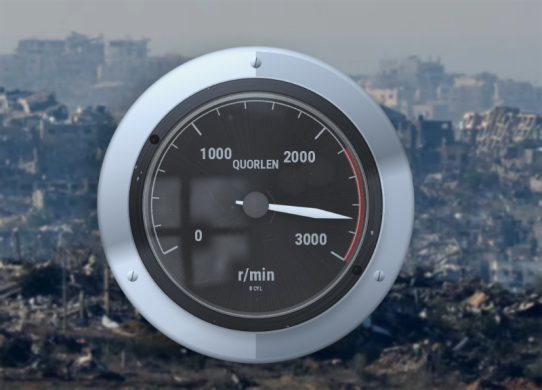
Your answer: 2700 (rpm)
